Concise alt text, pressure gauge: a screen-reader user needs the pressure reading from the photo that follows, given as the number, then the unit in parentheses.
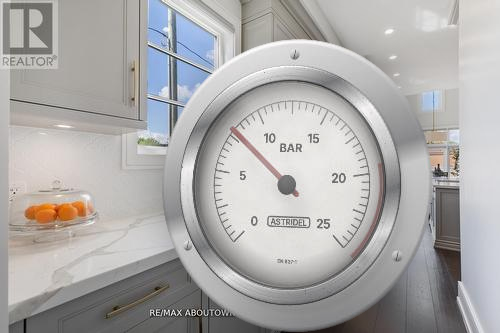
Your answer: 8 (bar)
